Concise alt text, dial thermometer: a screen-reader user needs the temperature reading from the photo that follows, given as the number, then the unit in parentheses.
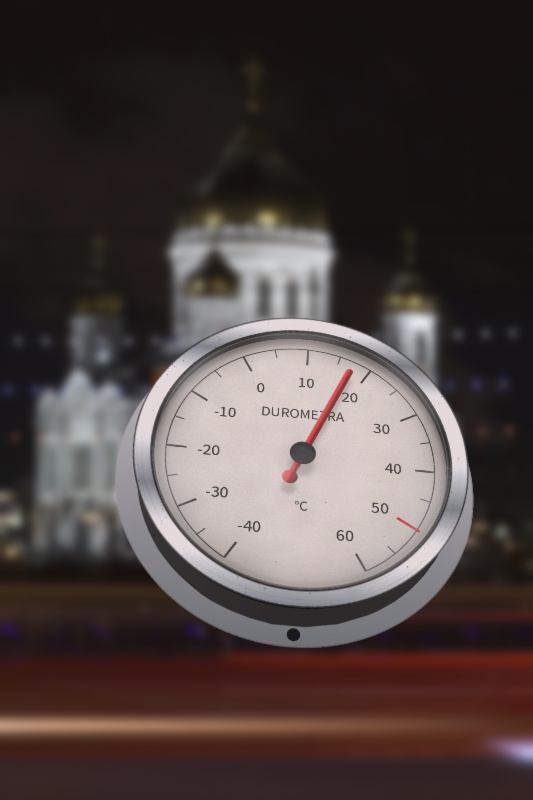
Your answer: 17.5 (°C)
